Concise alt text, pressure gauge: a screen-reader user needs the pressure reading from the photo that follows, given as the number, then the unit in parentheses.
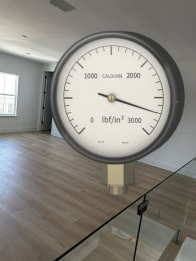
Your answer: 2700 (psi)
